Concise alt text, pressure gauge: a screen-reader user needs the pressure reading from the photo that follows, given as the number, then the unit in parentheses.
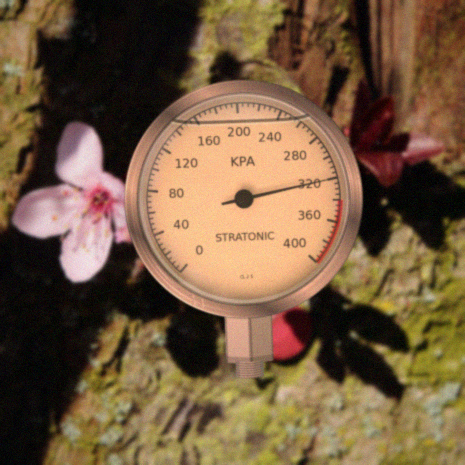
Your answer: 320 (kPa)
